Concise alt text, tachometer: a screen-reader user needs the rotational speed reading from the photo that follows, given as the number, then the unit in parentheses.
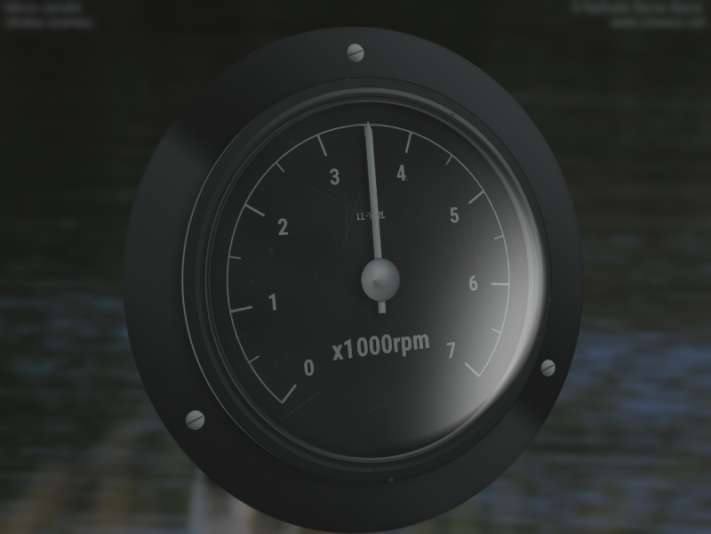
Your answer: 3500 (rpm)
